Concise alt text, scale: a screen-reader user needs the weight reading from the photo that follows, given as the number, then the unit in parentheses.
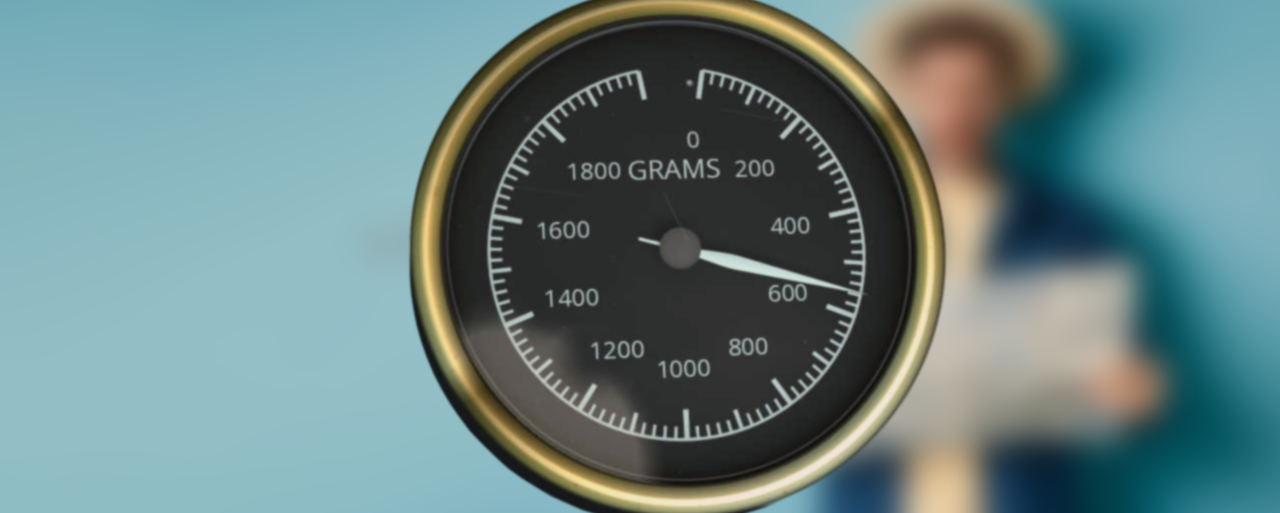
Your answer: 560 (g)
